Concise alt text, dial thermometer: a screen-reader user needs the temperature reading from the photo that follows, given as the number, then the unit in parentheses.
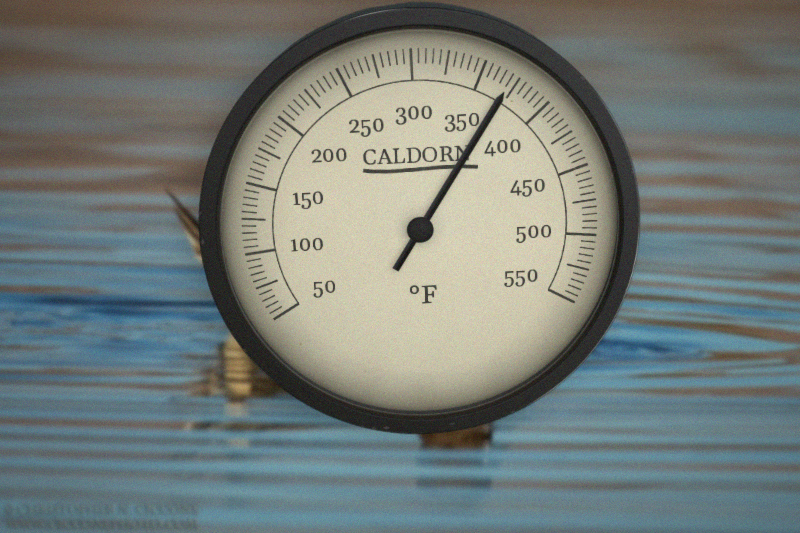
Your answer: 370 (°F)
